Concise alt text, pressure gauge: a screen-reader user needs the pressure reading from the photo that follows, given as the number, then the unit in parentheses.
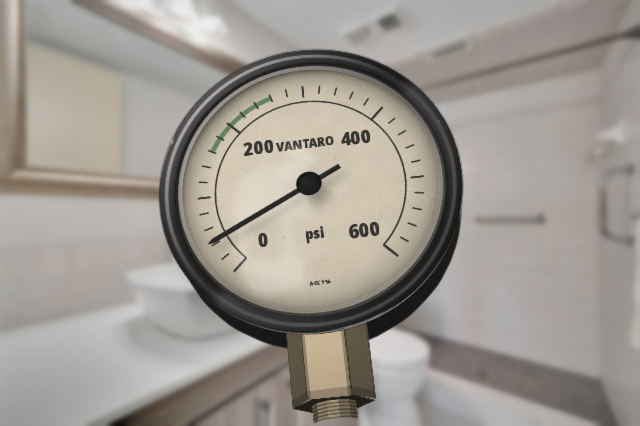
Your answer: 40 (psi)
